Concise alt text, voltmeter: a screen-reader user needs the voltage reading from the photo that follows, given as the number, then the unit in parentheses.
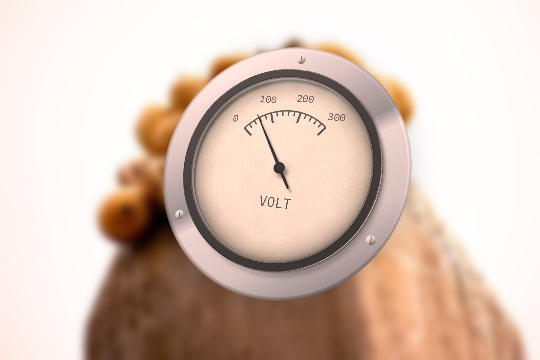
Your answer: 60 (V)
